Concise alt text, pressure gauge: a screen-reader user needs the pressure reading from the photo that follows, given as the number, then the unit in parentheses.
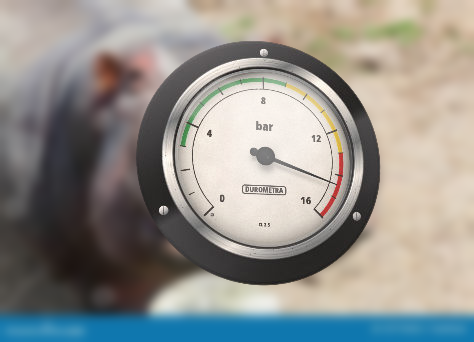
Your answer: 14.5 (bar)
